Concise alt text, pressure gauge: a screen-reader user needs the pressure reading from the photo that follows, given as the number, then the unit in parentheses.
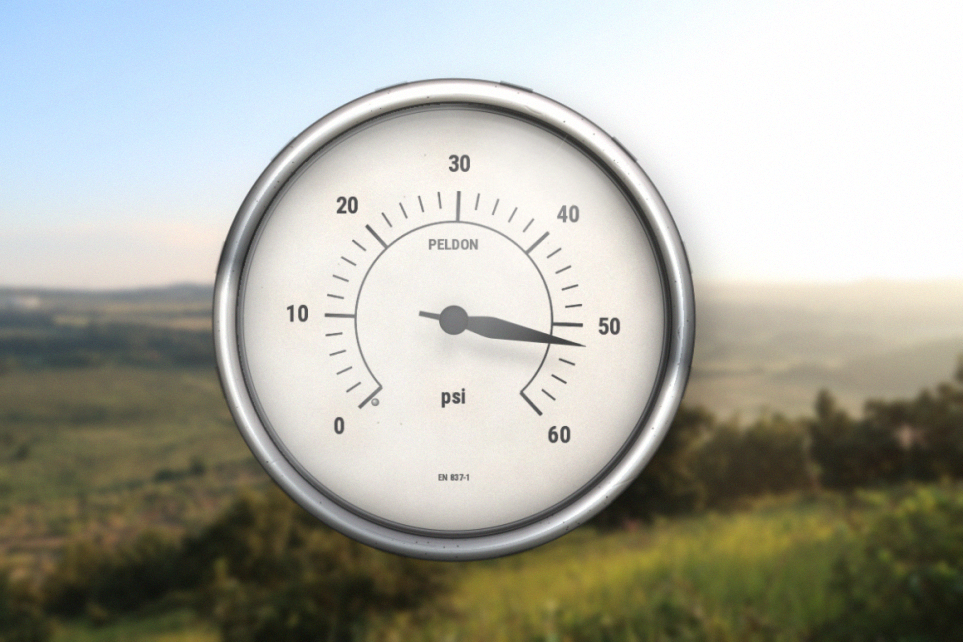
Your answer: 52 (psi)
